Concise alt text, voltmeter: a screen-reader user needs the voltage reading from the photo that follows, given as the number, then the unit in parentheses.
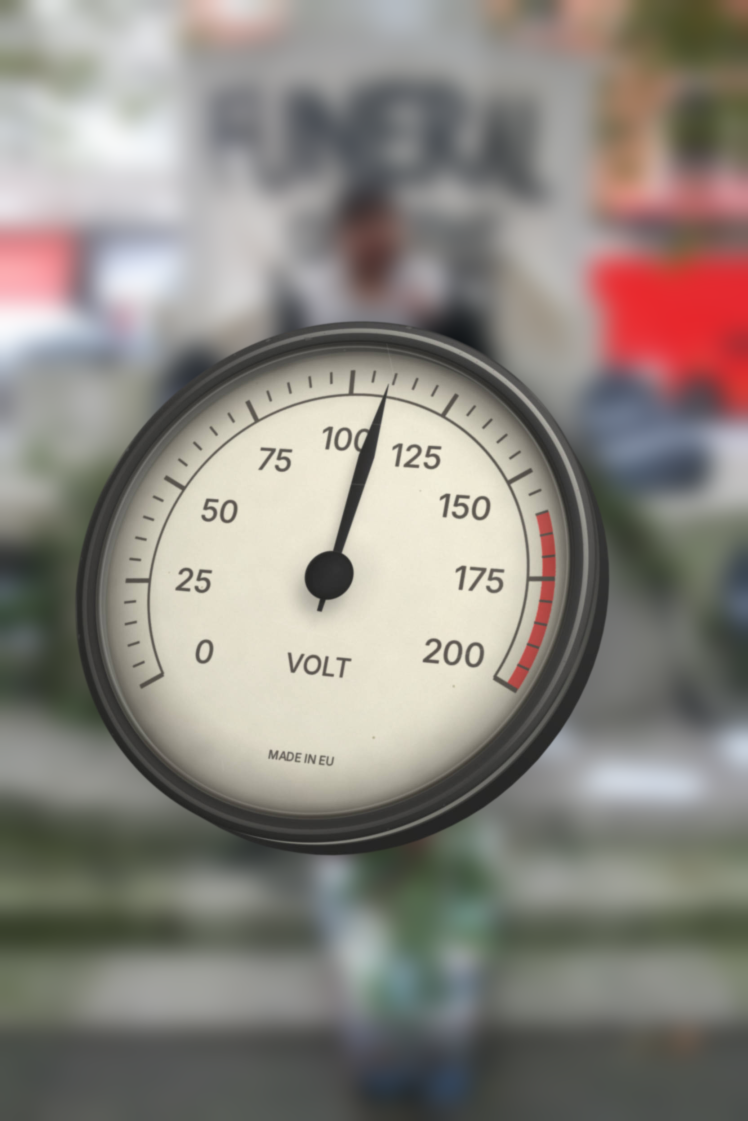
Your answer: 110 (V)
